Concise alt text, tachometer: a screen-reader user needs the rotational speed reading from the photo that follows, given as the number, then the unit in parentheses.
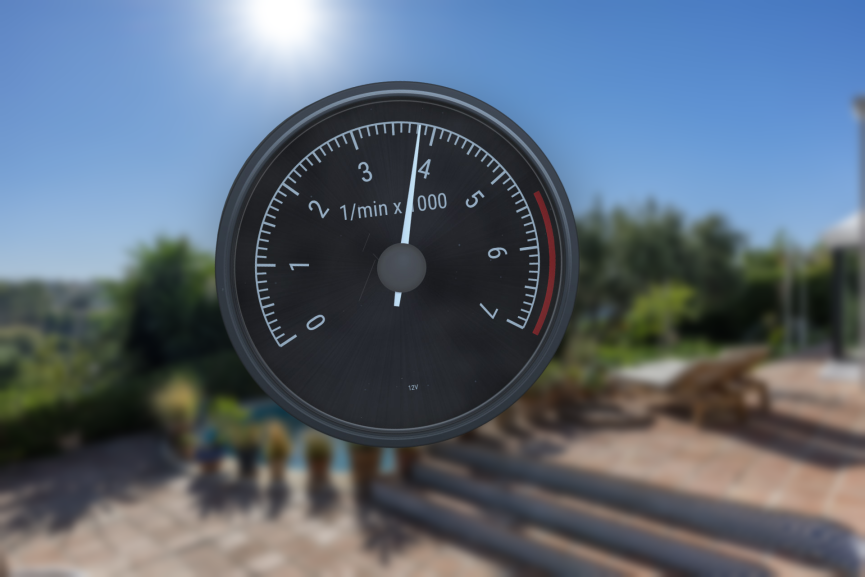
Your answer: 3800 (rpm)
